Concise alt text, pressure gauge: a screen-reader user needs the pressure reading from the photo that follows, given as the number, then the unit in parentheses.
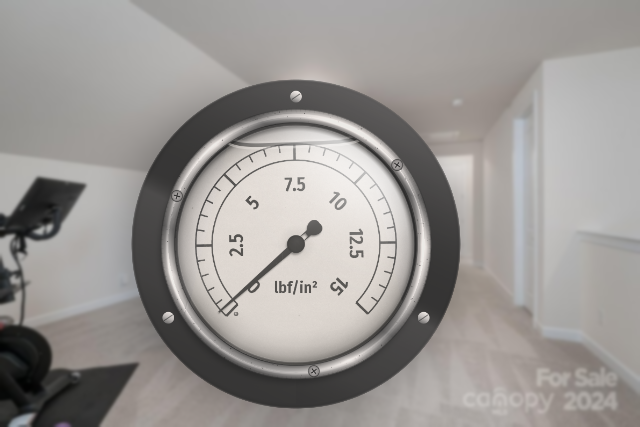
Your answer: 0.25 (psi)
